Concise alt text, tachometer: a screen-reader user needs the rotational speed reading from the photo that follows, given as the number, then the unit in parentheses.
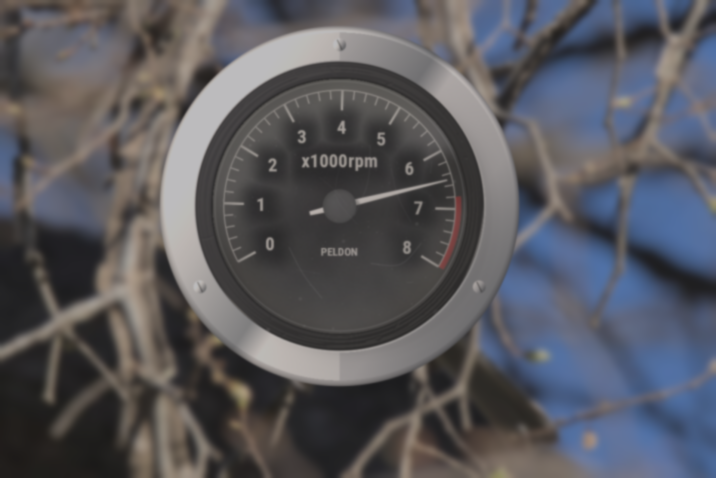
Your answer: 6500 (rpm)
